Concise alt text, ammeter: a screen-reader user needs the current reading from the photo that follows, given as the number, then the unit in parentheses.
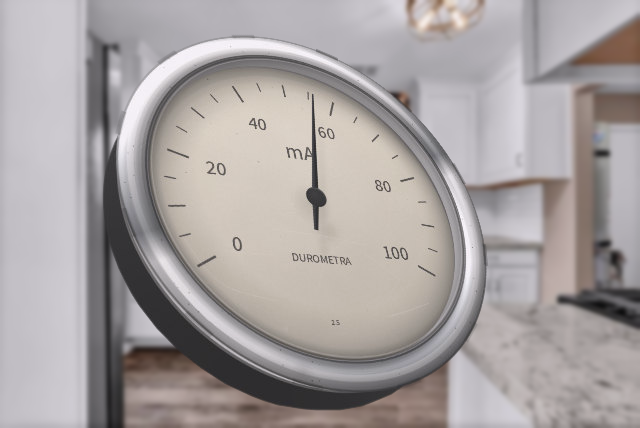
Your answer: 55 (mA)
